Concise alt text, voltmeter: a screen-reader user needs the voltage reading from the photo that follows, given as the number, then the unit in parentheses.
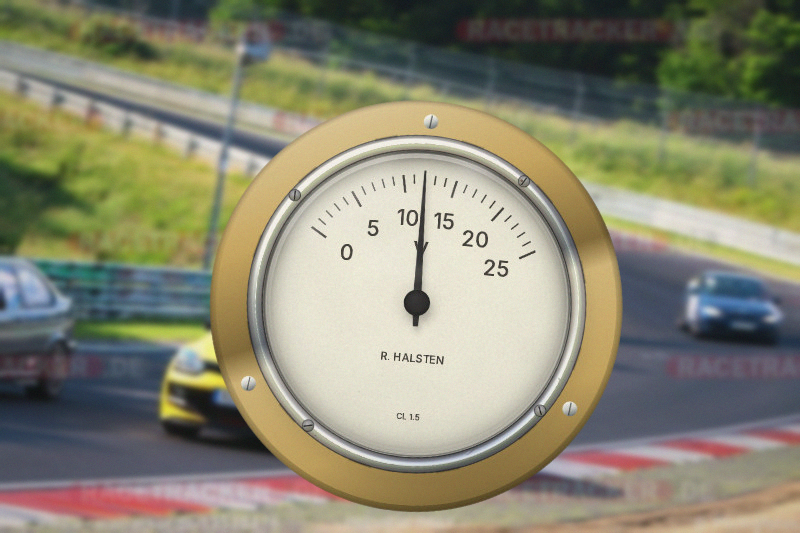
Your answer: 12 (V)
